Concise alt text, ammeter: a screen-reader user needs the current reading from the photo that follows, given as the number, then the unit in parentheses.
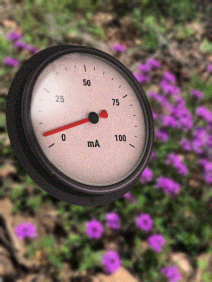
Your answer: 5 (mA)
